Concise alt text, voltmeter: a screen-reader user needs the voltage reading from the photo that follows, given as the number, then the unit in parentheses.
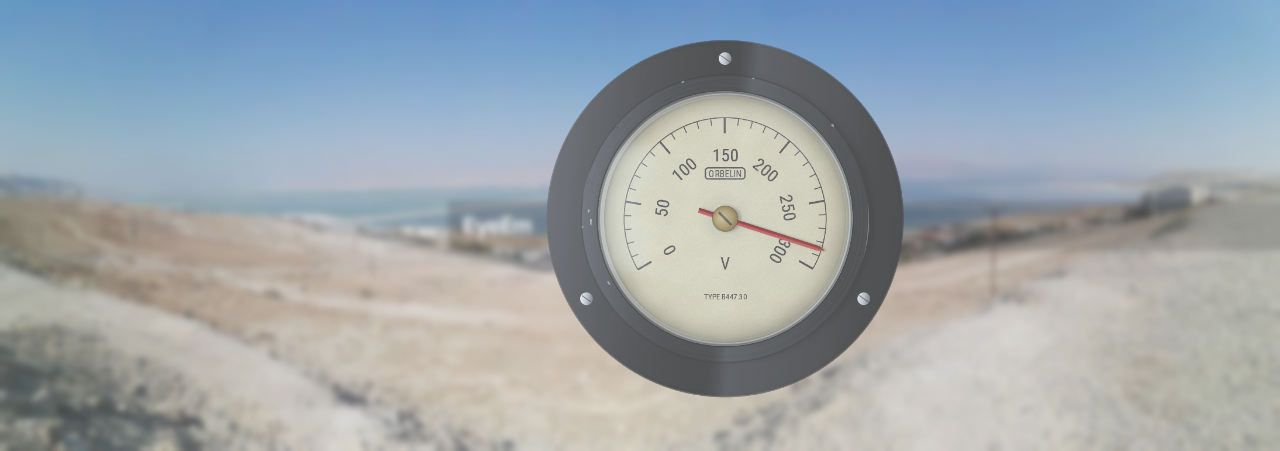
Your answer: 285 (V)
